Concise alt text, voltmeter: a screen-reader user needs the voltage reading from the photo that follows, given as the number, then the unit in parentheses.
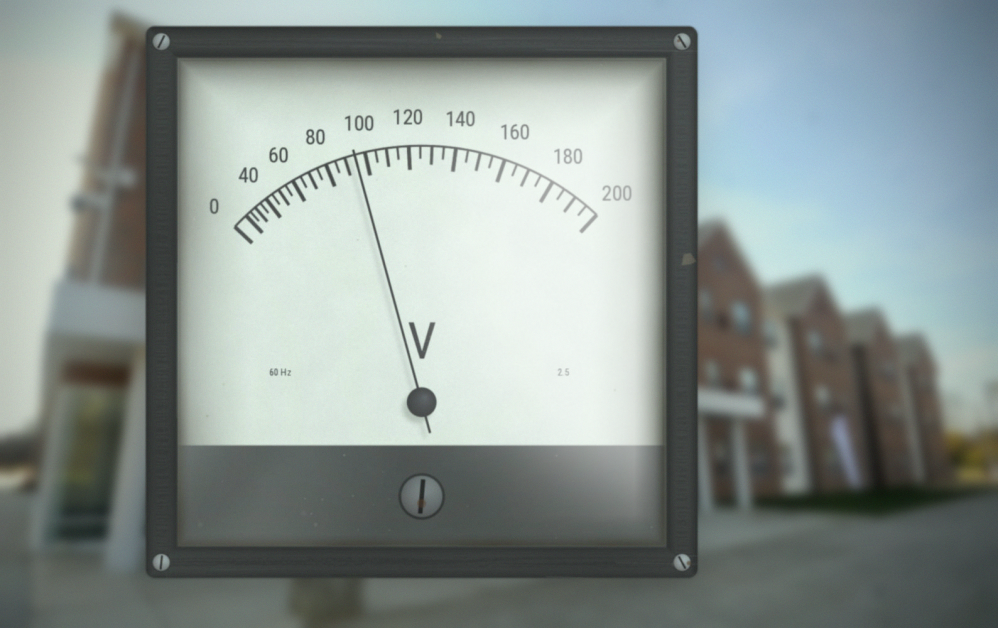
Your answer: 95 (V)
